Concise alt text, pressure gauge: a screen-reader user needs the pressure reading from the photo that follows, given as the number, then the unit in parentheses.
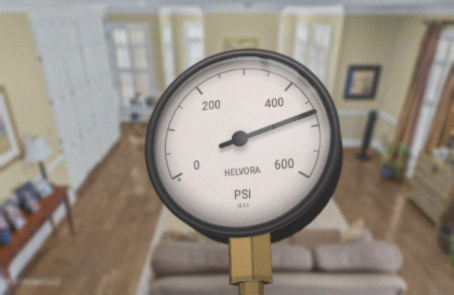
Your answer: 475 (psi)
